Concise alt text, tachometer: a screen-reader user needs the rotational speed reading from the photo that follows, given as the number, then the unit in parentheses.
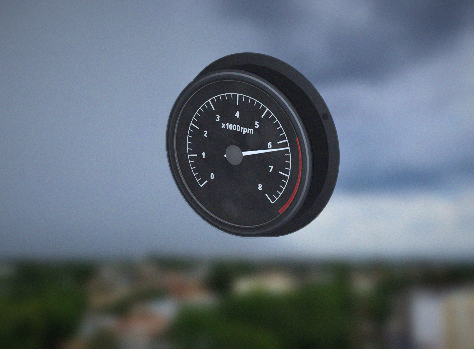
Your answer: 6200 (rpm)
